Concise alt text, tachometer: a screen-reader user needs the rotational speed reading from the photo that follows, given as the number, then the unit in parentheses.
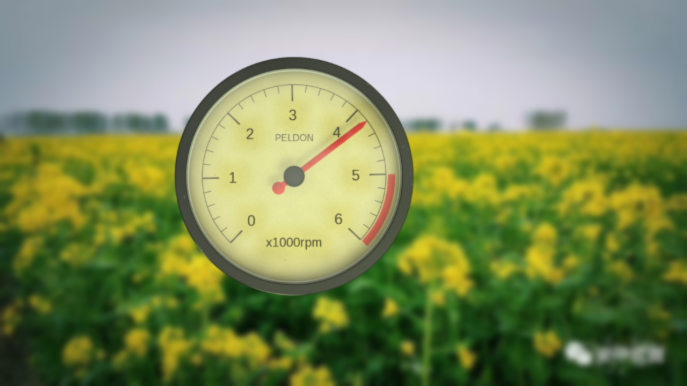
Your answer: 4200 (rpm)
